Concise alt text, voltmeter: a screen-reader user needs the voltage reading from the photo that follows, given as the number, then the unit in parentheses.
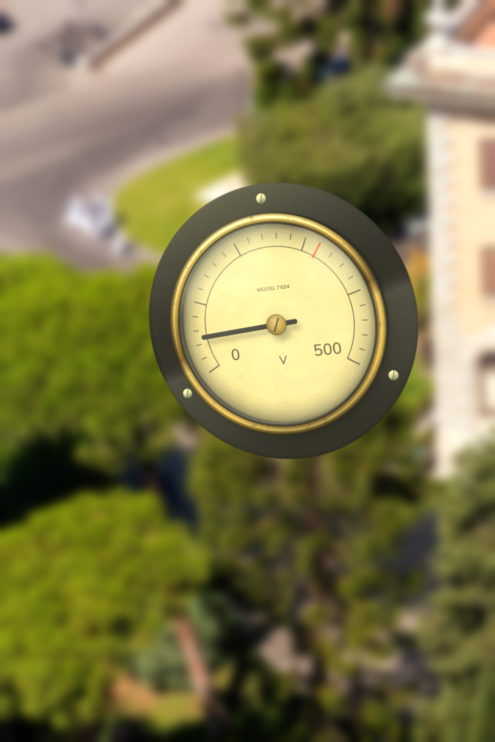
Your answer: 50 (V)
